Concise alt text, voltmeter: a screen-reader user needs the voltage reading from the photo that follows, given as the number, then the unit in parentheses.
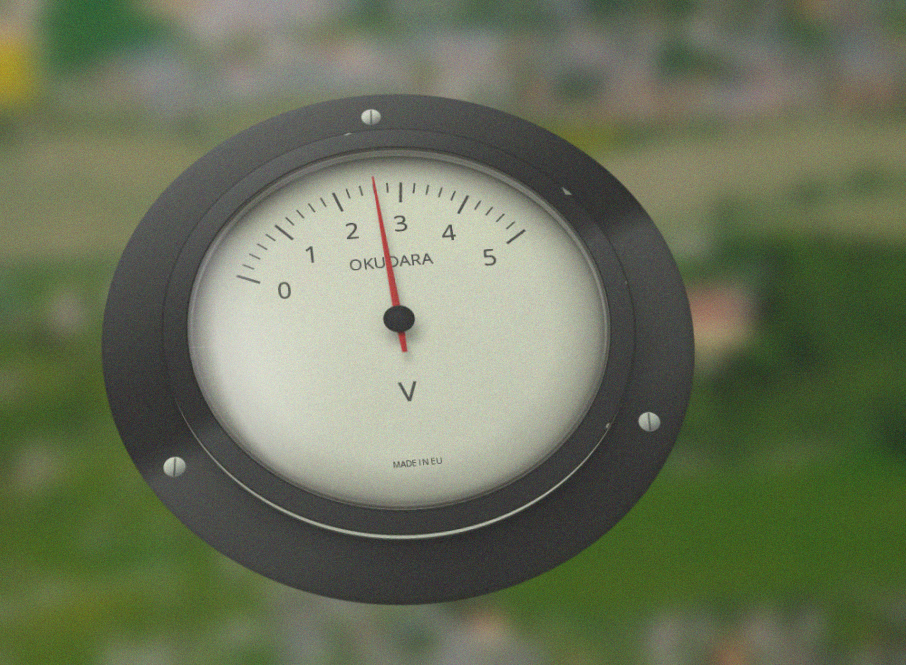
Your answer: 2.6 (V)
